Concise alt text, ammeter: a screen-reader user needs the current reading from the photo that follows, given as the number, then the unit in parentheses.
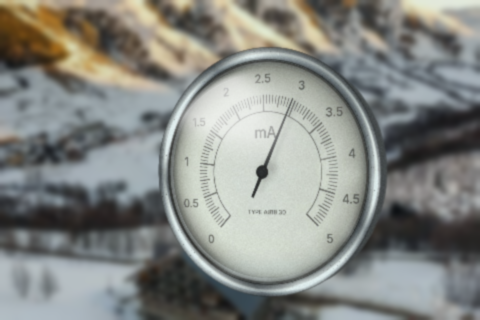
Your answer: 3 (mA)
